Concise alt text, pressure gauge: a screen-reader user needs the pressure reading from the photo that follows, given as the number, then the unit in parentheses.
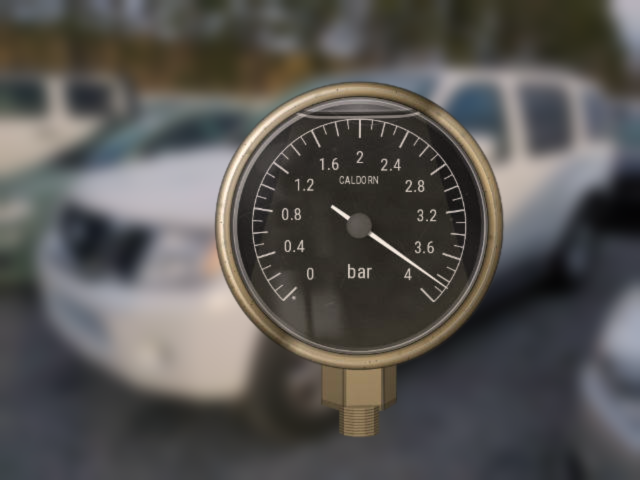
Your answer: 3.85 (bar)
